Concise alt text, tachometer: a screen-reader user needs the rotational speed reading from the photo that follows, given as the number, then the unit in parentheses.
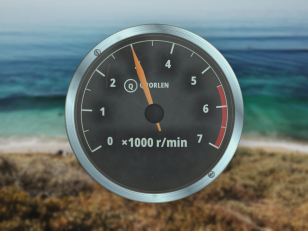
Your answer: 3000 (rpm)
